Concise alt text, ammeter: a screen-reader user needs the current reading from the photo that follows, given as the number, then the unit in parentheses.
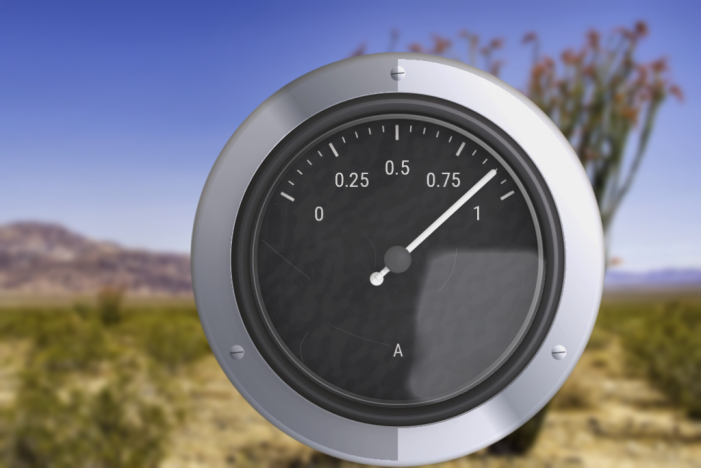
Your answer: 0.9 (A)
